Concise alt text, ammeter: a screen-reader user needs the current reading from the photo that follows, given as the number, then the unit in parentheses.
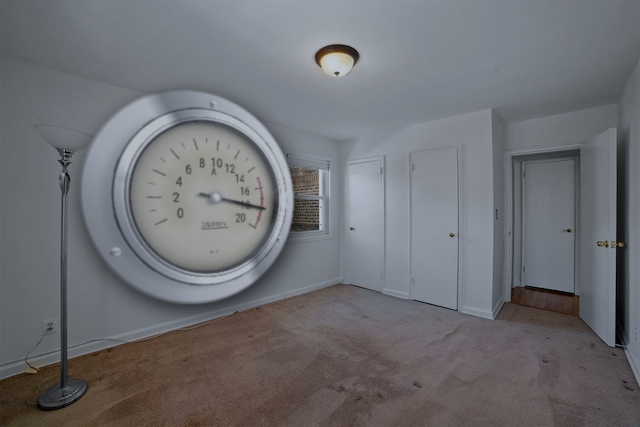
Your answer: 18 (A)
